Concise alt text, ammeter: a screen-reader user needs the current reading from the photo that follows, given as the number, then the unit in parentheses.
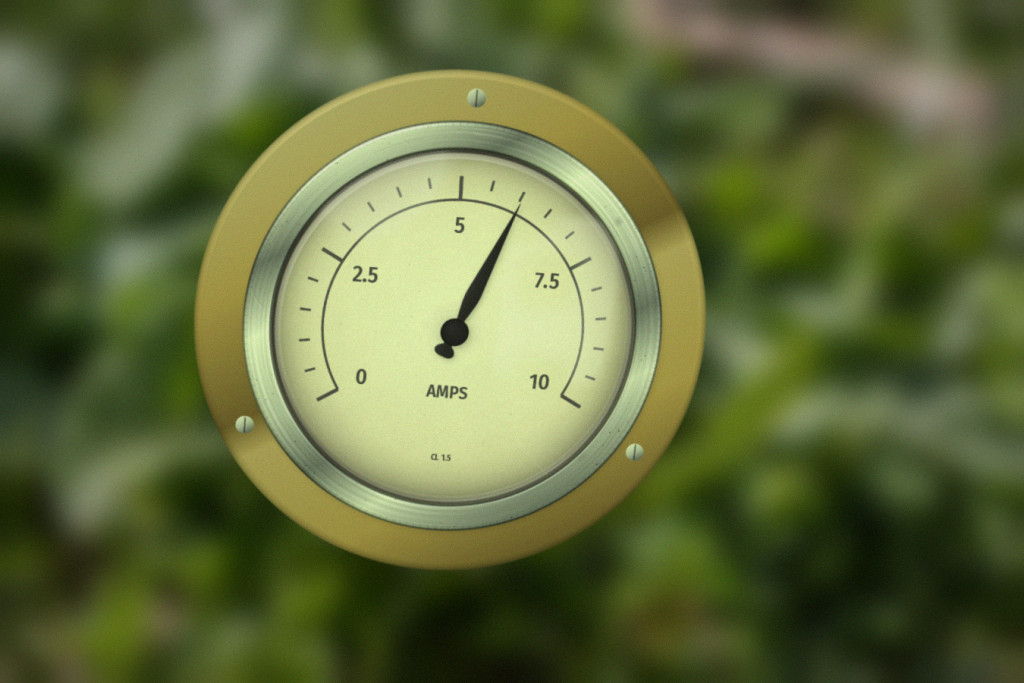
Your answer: 6 (A)
